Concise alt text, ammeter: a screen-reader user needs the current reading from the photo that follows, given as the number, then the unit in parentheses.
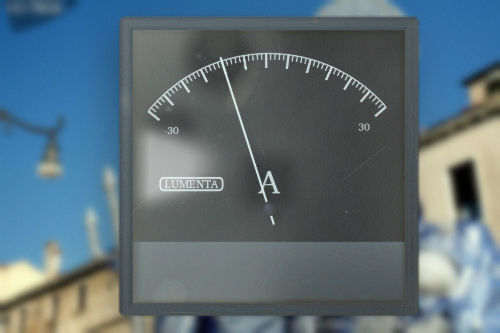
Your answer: -10 (A)
